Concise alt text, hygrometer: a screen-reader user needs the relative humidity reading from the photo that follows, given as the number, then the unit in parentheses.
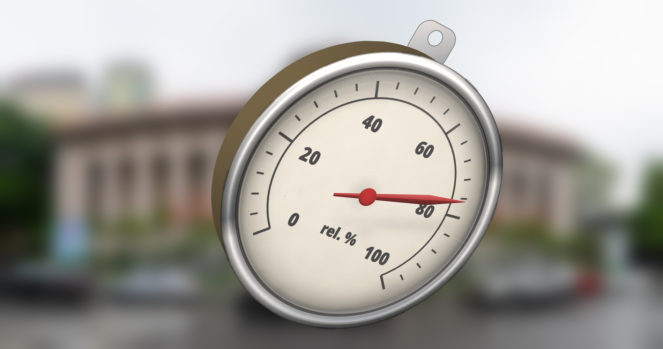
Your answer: 76 (%)
